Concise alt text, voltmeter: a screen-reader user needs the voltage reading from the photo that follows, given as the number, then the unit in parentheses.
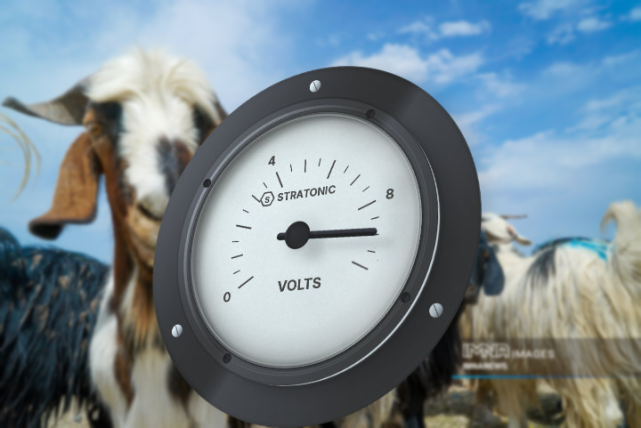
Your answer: 9 (V)
